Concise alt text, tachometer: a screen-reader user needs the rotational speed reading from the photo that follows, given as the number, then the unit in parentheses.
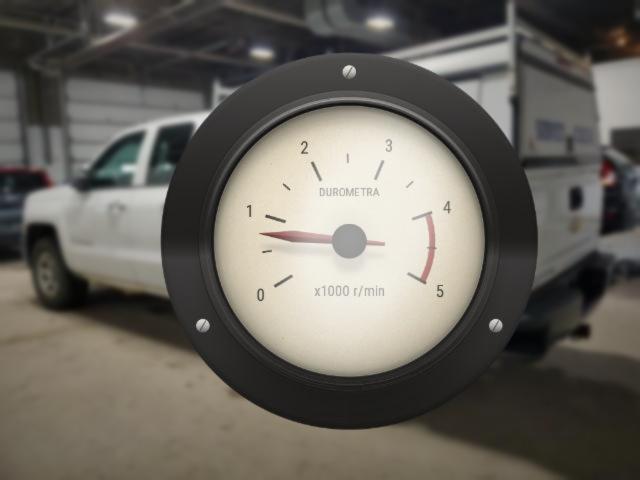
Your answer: 750 (rpm)
